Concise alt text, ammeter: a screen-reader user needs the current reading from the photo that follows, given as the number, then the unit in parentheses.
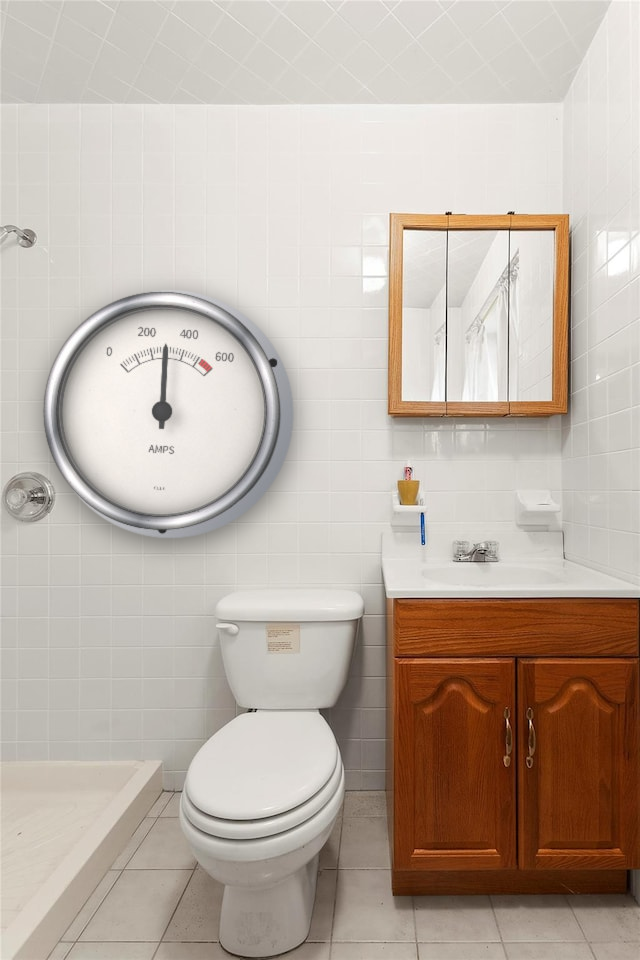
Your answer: 300 (A)
